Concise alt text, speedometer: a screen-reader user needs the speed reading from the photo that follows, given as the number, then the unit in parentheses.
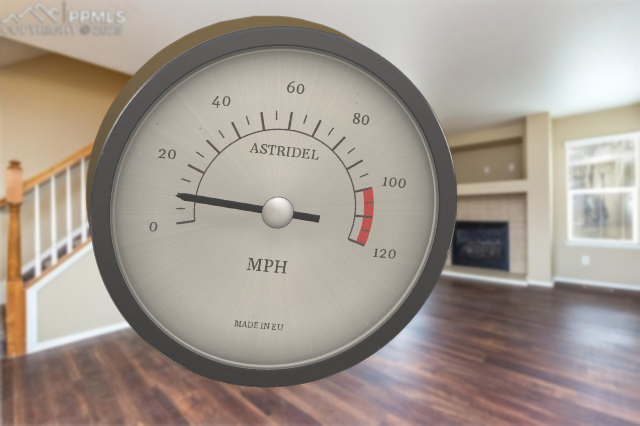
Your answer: 10 (mph)
